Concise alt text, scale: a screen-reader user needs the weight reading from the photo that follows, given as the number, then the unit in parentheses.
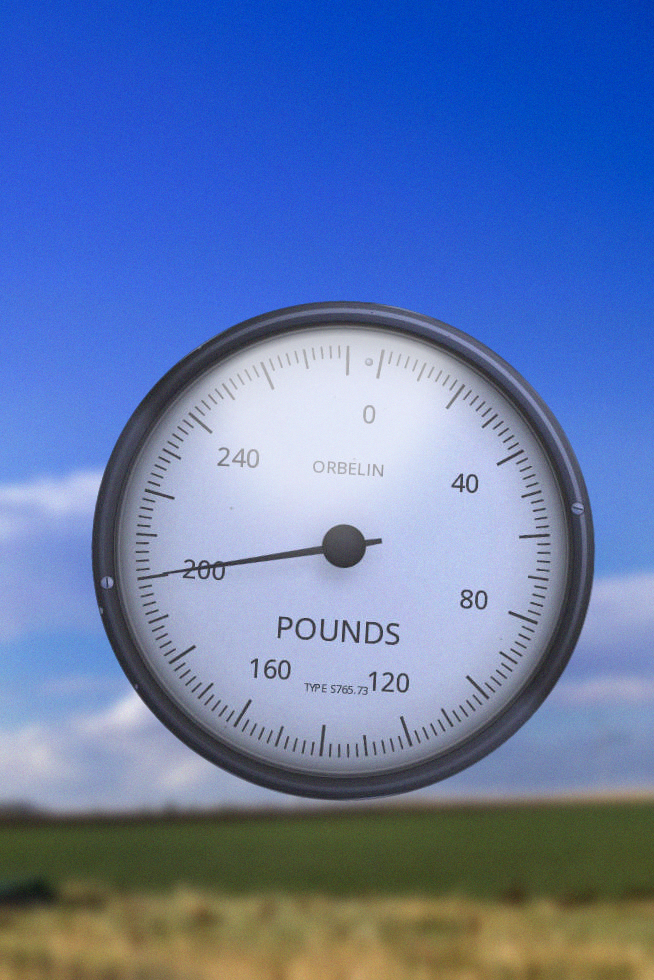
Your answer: 200 (lb)
